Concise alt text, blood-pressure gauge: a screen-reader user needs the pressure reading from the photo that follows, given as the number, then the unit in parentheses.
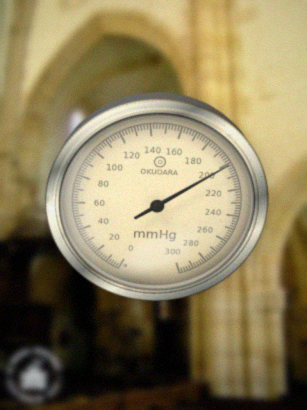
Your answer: 200 (mmHg)
